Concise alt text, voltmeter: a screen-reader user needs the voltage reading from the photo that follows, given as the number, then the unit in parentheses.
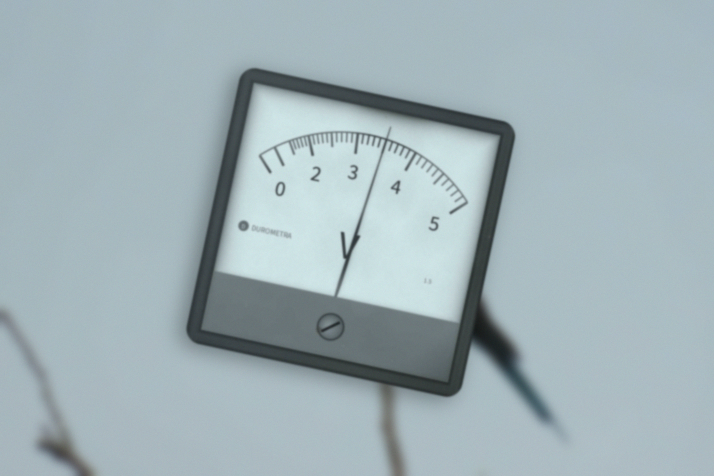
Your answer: 3.5 (V)
